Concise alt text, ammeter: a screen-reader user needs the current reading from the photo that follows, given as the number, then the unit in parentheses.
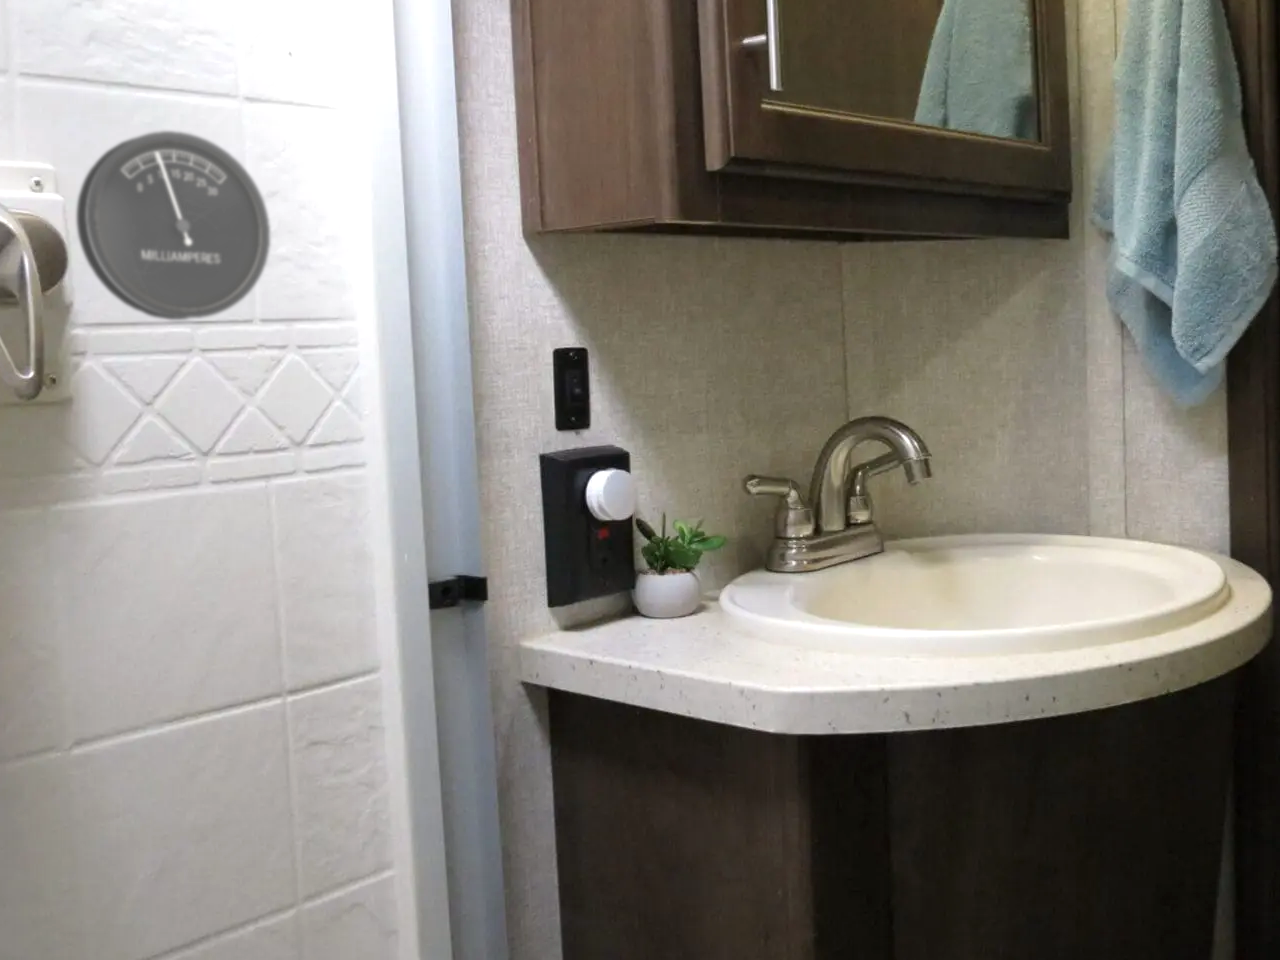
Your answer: 10 (mA)
